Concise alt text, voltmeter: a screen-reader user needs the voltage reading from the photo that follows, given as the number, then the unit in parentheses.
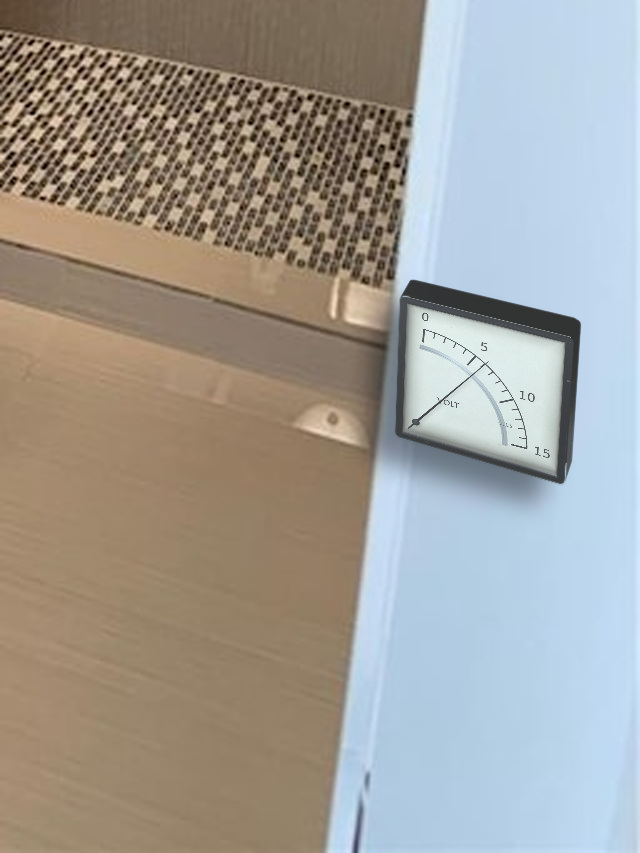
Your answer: 6 (V)
